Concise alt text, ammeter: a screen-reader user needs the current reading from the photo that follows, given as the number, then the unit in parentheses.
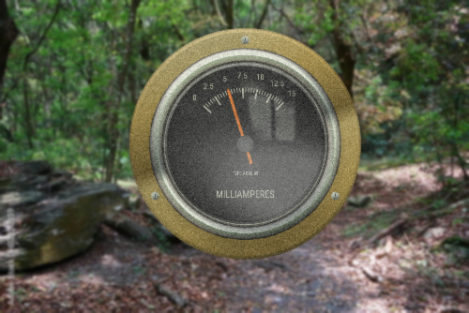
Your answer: 5 (mA)
